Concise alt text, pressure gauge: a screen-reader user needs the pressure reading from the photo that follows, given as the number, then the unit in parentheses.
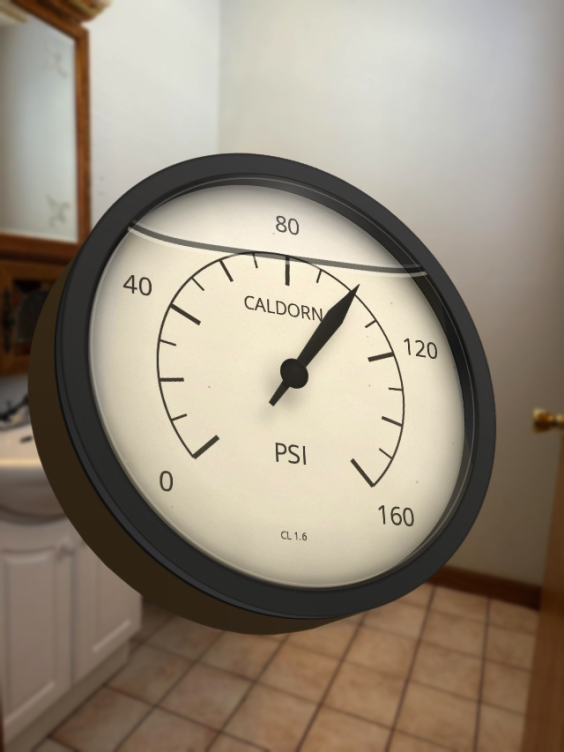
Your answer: 100 (psi)
